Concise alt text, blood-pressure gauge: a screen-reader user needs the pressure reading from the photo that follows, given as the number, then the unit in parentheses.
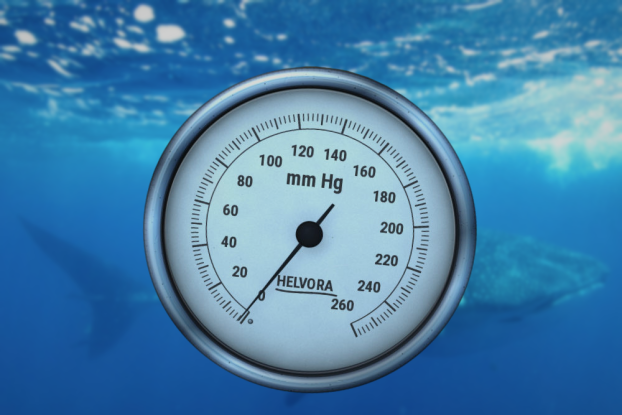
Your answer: 2 (mmHg)
